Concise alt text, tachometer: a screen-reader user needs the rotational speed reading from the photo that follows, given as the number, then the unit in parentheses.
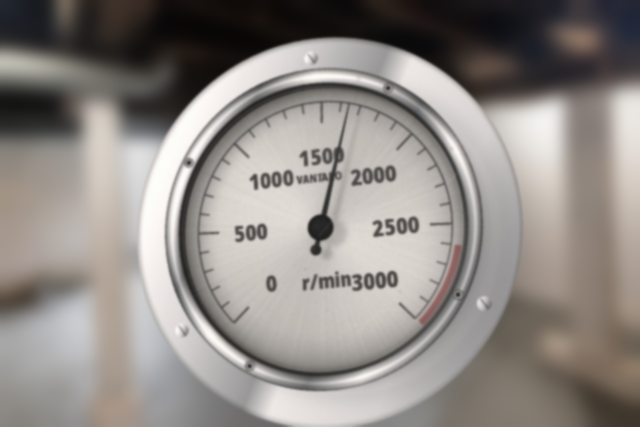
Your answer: 1650 (rpm)
